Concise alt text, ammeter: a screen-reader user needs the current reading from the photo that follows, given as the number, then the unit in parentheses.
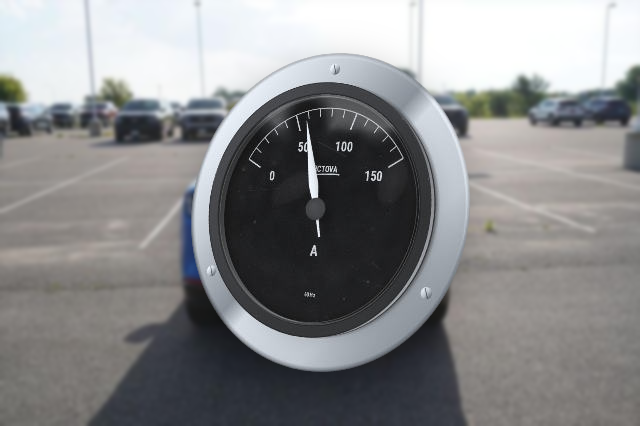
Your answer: 60 (A)
